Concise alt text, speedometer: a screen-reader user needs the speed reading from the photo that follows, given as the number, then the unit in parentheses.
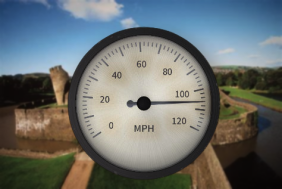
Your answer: 106 (mph)
